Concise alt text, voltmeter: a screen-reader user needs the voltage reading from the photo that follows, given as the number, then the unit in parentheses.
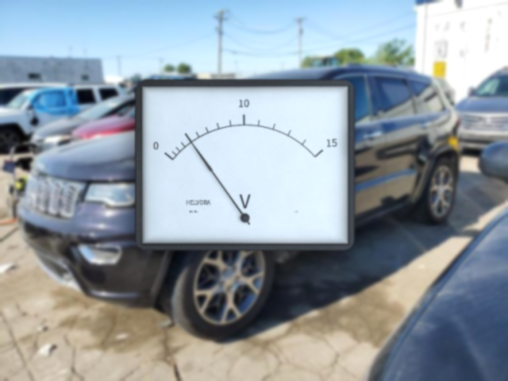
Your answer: 5 (V)
